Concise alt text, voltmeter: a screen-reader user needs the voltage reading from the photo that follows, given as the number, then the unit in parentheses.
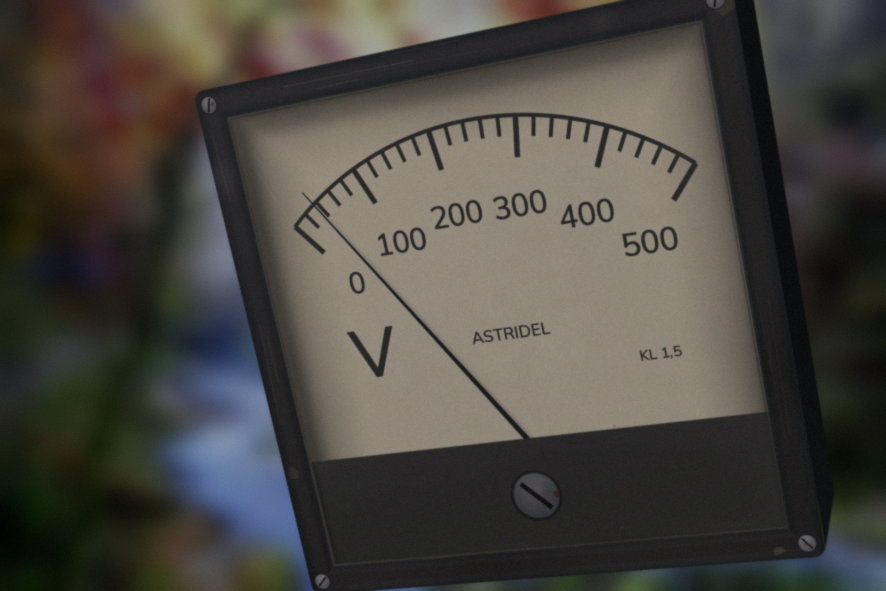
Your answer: 40 (V)
